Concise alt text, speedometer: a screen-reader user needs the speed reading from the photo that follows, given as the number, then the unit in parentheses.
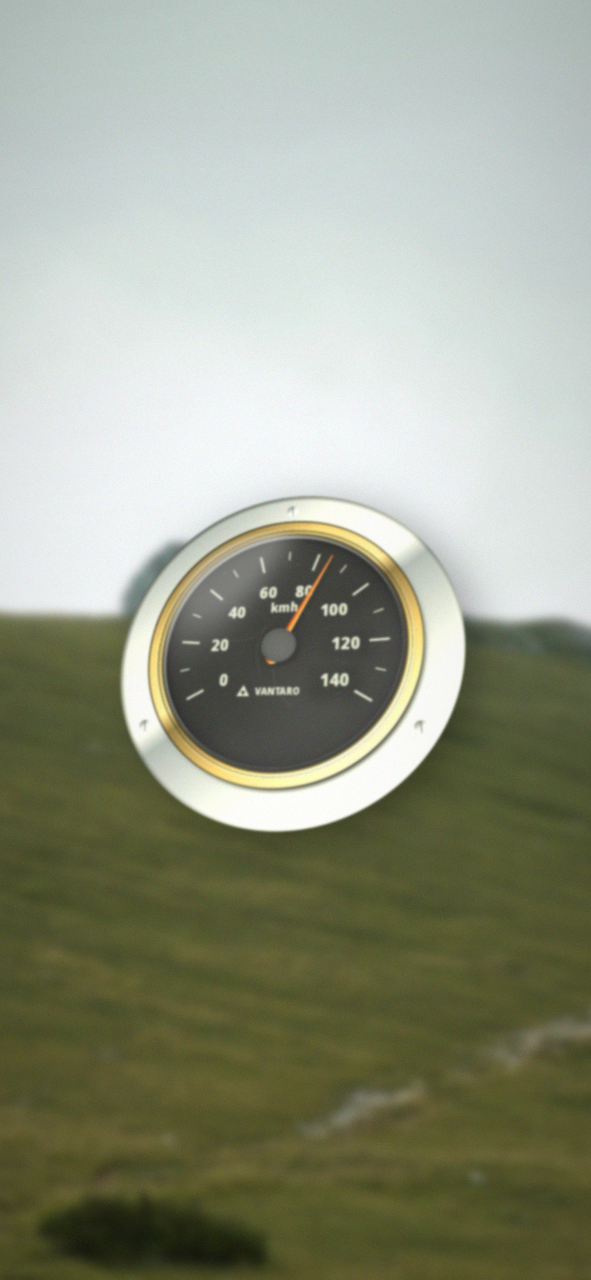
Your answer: 85 (km/h)
